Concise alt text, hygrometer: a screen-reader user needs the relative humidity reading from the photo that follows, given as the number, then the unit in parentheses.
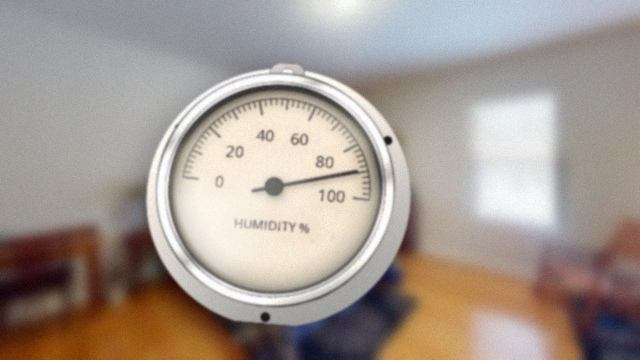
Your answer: 90 (%)
